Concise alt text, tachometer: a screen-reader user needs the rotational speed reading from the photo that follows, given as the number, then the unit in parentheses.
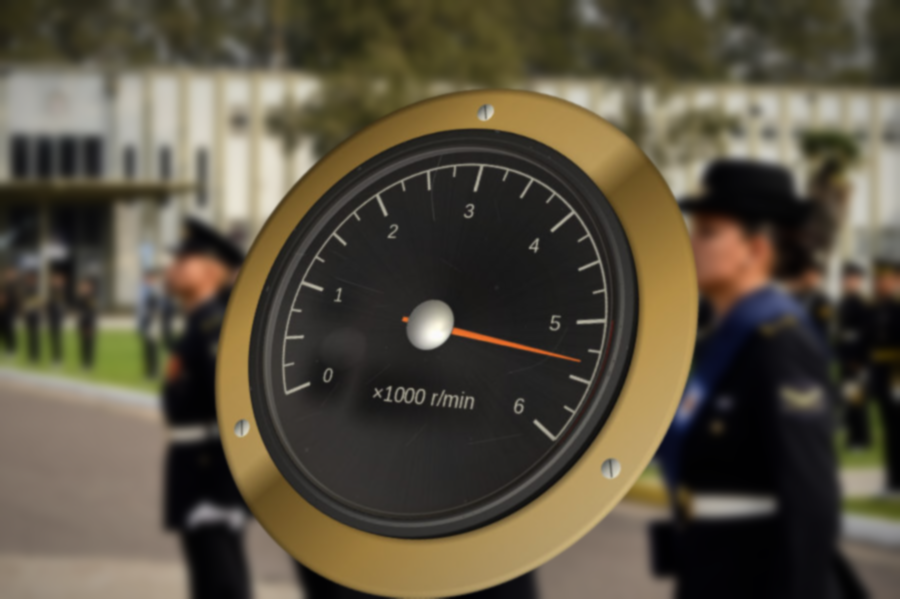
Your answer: 5375 (rpm)
